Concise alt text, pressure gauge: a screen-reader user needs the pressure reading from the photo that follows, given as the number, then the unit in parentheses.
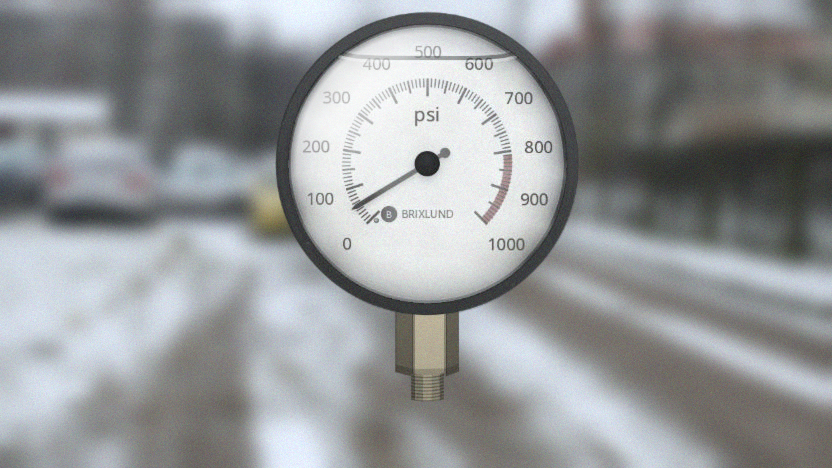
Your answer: 50 (psi)
